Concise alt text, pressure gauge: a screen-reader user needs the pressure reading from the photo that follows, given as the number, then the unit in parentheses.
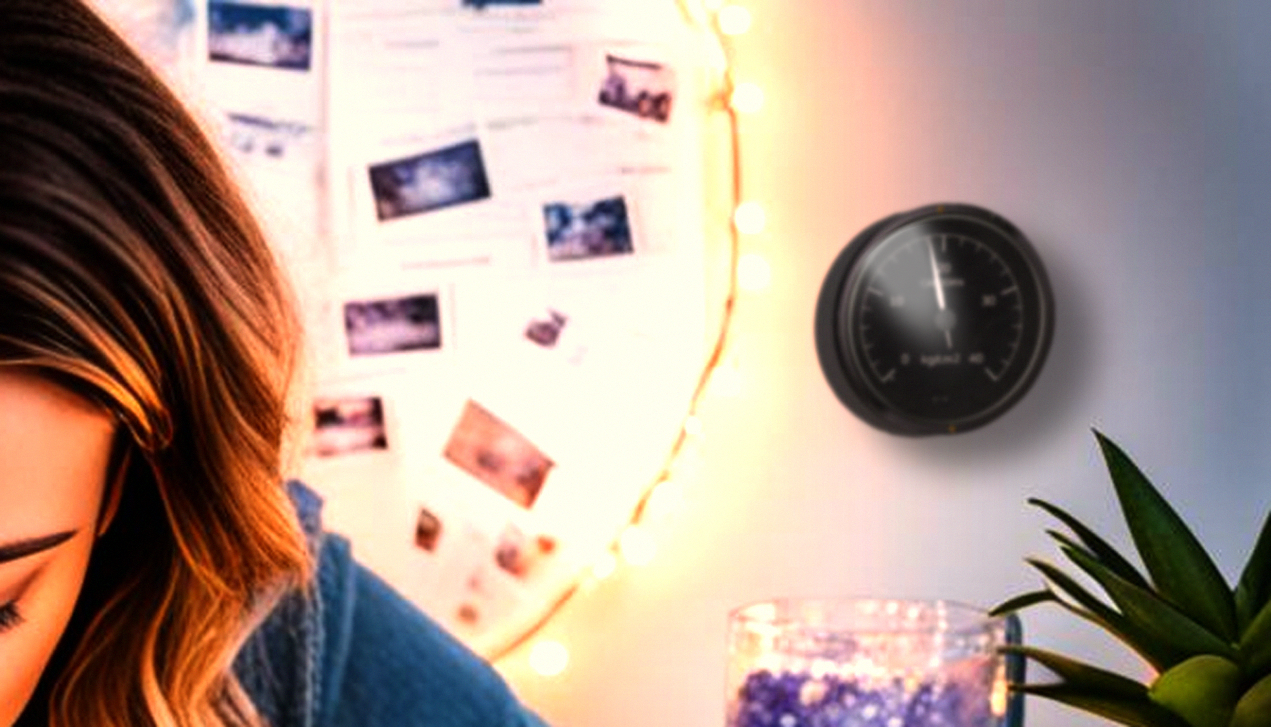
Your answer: 18 (kg/cm²)
